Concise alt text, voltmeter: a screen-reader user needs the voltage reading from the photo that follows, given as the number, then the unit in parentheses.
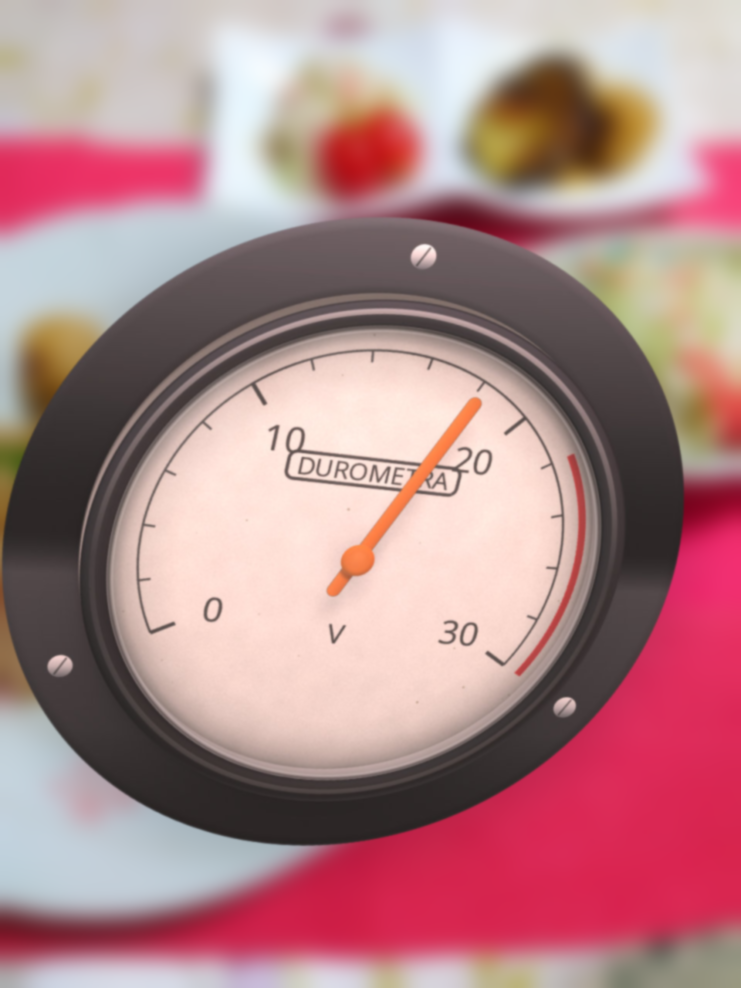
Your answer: 18 (V)
